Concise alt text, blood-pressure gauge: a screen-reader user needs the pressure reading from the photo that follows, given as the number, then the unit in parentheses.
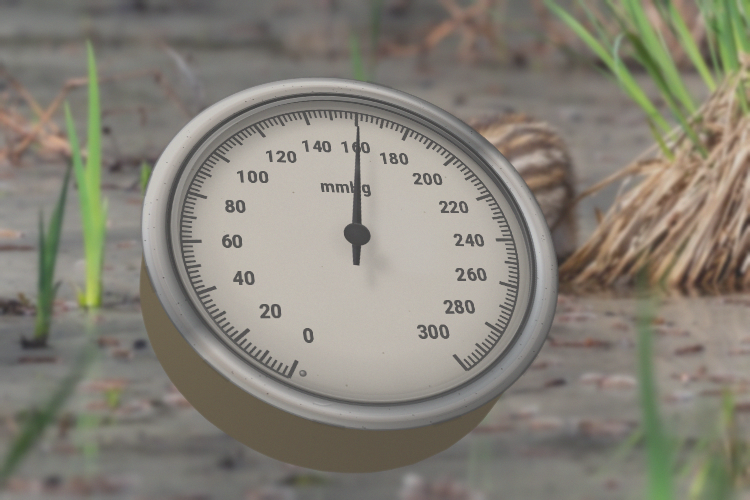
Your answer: 160 (mmHg)
